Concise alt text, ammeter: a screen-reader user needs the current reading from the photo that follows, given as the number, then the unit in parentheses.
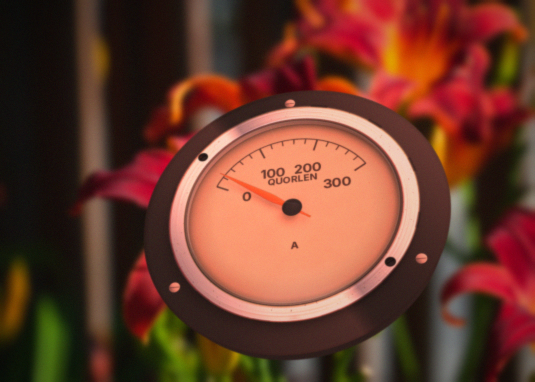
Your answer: 20 (A)
